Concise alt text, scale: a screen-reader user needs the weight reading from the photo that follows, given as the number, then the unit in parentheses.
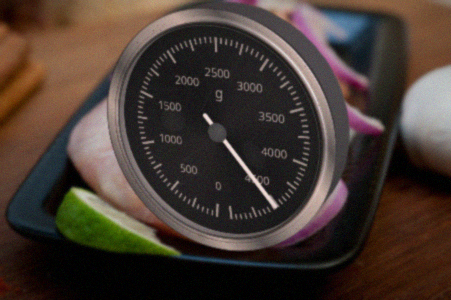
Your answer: 4500 (g)
